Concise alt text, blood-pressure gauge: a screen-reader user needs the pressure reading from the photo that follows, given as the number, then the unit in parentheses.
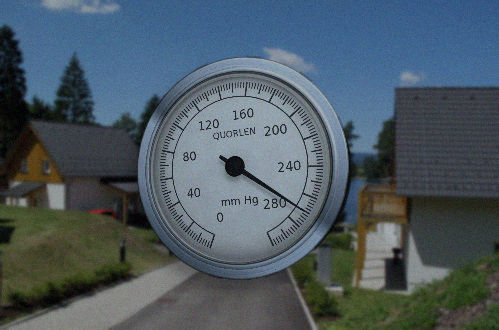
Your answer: 270 (mmHg)
